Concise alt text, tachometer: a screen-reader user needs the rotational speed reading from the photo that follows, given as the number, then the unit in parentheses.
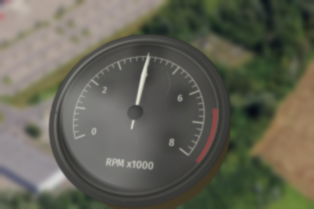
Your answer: 4000 (rpm)
